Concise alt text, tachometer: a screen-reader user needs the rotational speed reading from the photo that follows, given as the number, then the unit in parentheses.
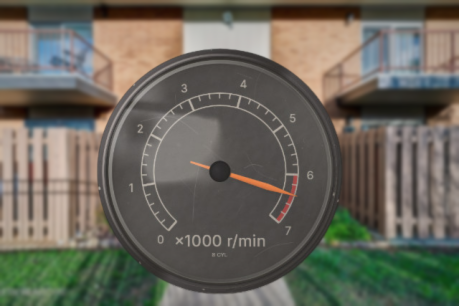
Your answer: 6400 (rpm)
